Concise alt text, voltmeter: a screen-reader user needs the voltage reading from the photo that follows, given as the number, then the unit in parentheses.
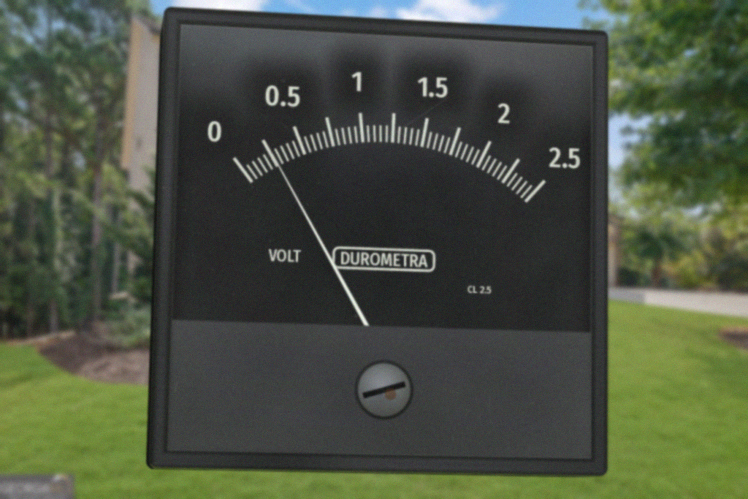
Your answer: 0.25 (V)
